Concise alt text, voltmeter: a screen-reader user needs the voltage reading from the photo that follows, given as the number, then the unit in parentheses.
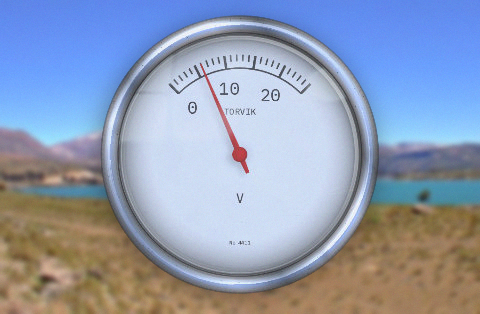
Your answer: 6 (V)
